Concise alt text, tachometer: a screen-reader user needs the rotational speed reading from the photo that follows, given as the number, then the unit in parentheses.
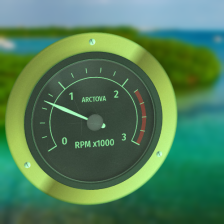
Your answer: 700 (rpm)
